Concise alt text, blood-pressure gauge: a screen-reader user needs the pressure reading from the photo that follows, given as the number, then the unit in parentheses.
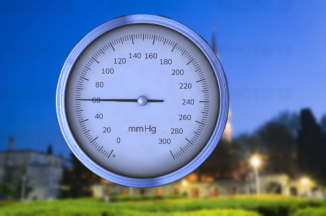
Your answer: 60 (mmHg)
